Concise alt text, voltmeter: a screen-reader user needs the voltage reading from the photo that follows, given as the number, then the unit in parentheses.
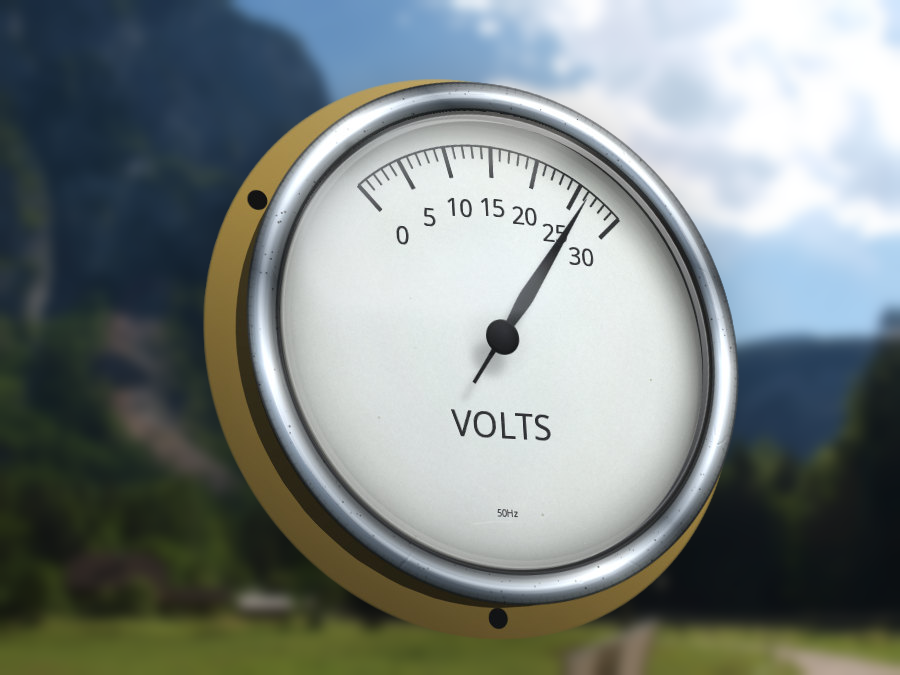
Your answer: 26 (V)
